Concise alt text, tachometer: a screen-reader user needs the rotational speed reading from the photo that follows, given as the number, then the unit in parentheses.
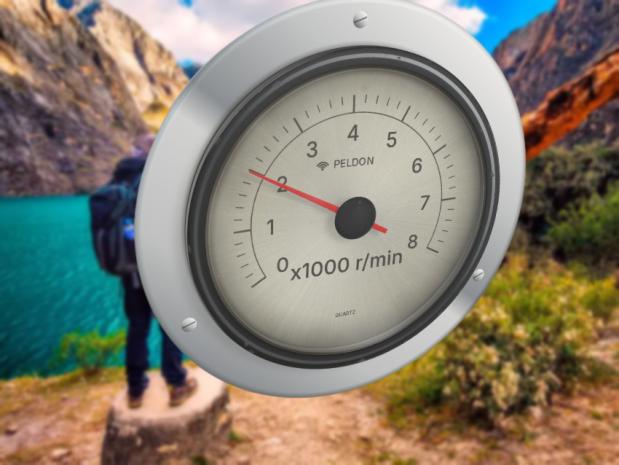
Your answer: 2000 (rpm)
